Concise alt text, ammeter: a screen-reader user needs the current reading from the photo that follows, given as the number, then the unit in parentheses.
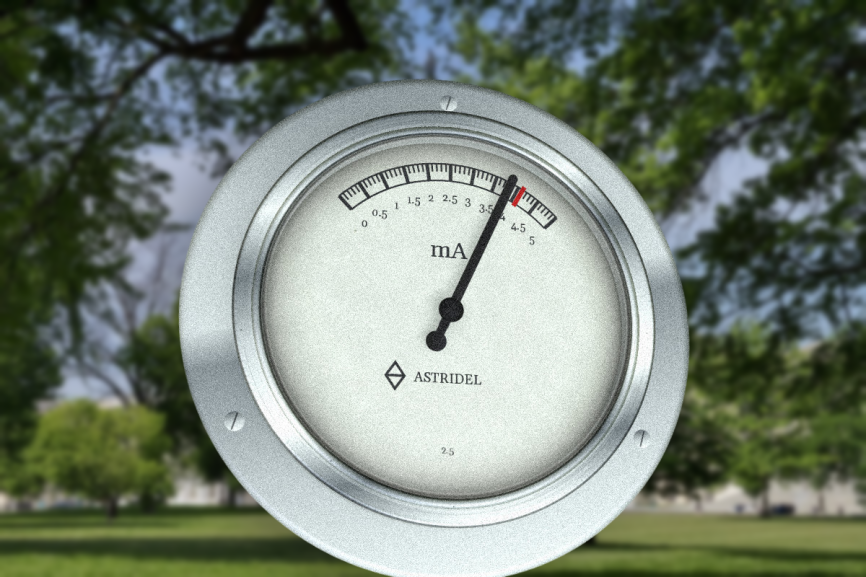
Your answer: 3.8 (mA)
